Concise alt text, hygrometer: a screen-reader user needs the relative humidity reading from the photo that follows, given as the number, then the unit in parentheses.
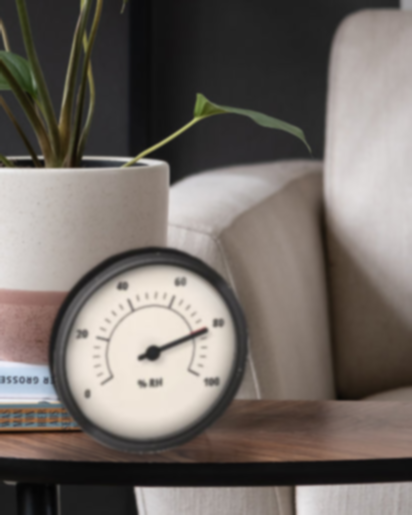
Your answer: 80 (%)
